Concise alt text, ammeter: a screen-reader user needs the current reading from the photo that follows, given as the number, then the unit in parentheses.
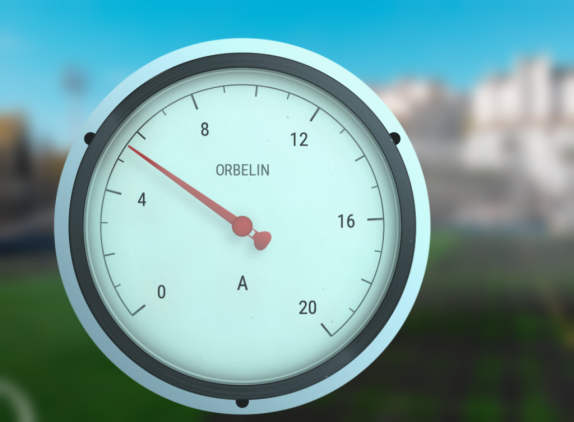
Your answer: 5.5 (A)
